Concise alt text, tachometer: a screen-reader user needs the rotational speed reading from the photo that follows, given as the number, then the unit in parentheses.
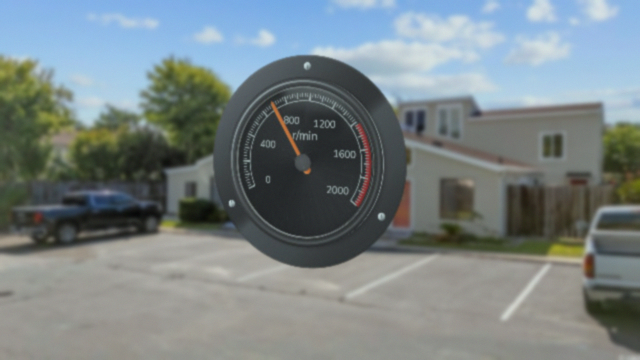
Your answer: 700 (rpm)
